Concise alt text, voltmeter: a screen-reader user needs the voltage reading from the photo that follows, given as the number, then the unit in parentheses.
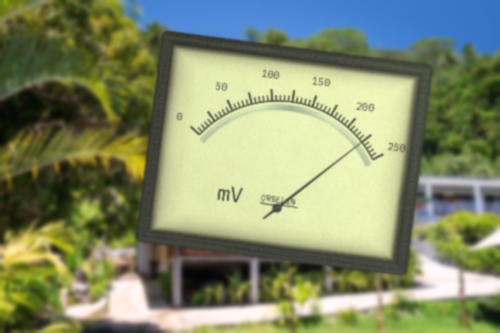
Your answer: 225 (mV)
